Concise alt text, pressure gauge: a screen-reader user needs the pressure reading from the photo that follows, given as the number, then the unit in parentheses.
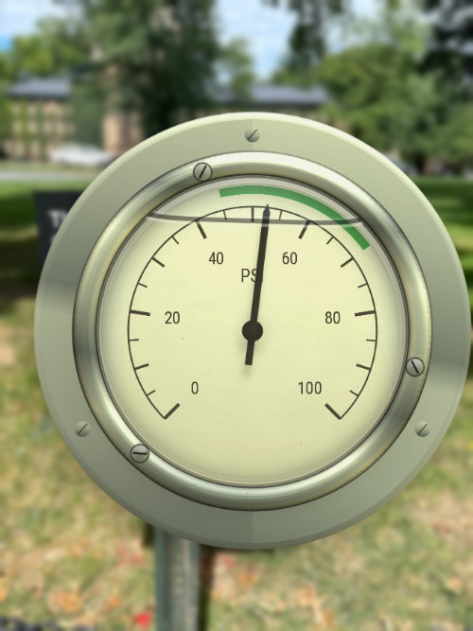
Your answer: 52.5 (psi)
